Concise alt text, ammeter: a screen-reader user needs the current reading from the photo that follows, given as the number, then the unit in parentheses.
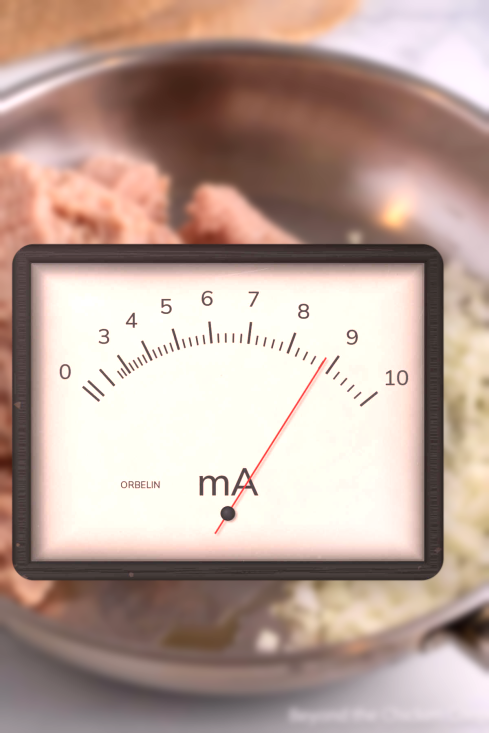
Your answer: 8.8 (mA)
